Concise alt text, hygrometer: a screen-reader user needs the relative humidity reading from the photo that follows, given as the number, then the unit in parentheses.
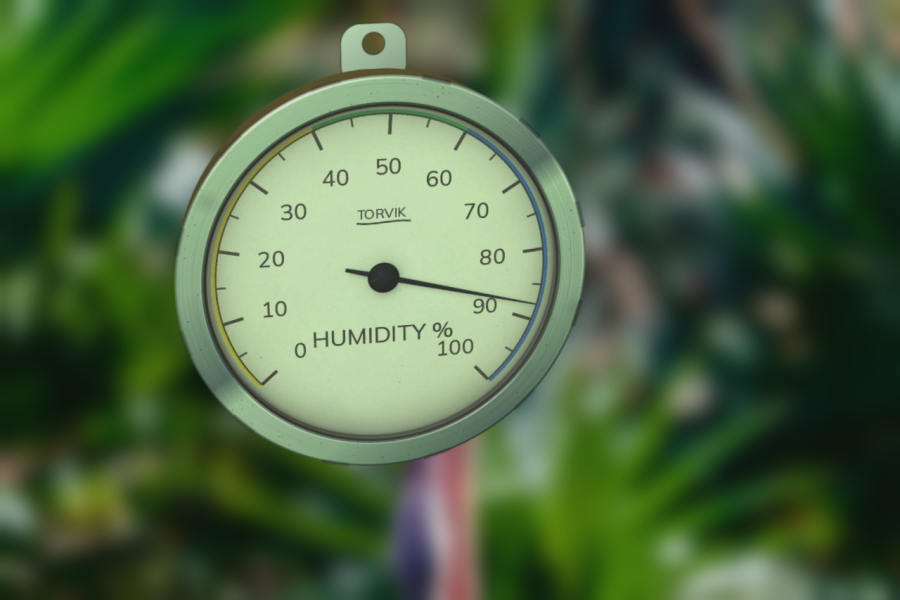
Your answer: 87.5 (%)
